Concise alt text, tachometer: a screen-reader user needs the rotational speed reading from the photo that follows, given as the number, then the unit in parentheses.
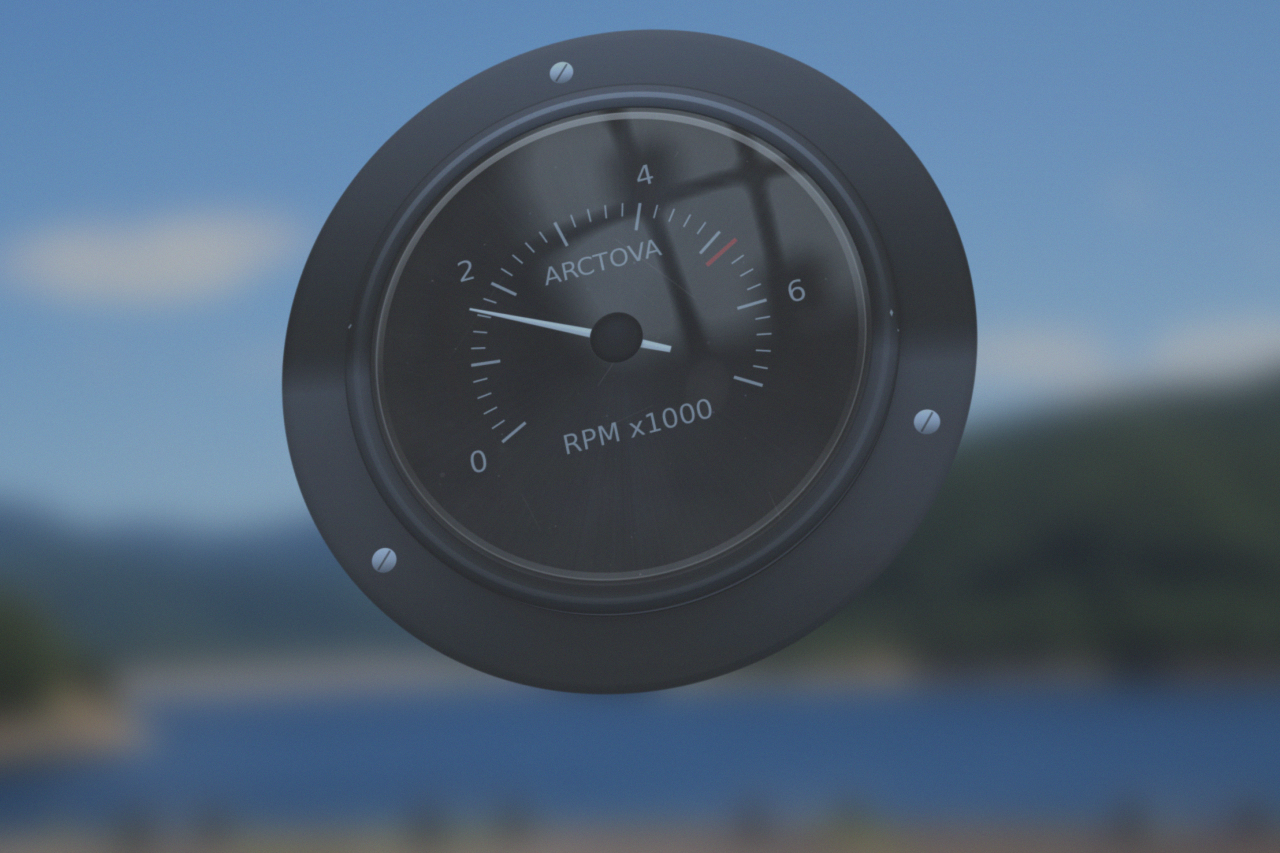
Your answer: 1600 (rpm)
